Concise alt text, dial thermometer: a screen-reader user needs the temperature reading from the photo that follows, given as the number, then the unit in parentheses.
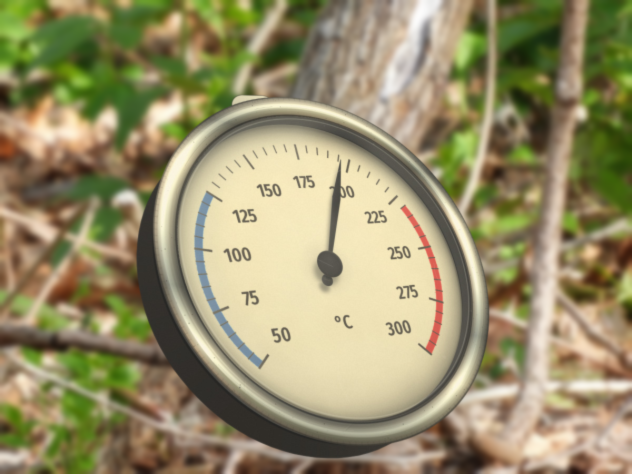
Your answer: 195 (°C)
